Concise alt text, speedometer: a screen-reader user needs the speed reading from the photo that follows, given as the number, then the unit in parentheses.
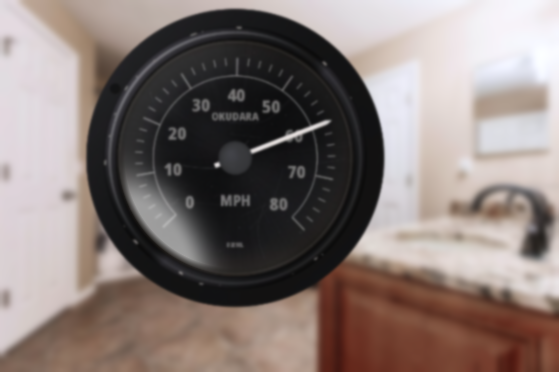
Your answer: 60 (mph)
